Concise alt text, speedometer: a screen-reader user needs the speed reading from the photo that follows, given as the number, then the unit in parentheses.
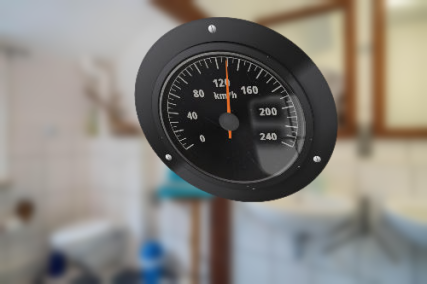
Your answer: 130 (km/h)
